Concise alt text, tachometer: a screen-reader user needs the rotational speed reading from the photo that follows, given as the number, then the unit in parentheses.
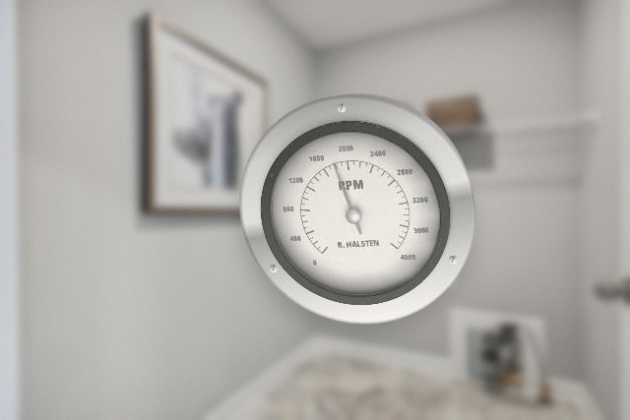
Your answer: 1800 (rpm)
